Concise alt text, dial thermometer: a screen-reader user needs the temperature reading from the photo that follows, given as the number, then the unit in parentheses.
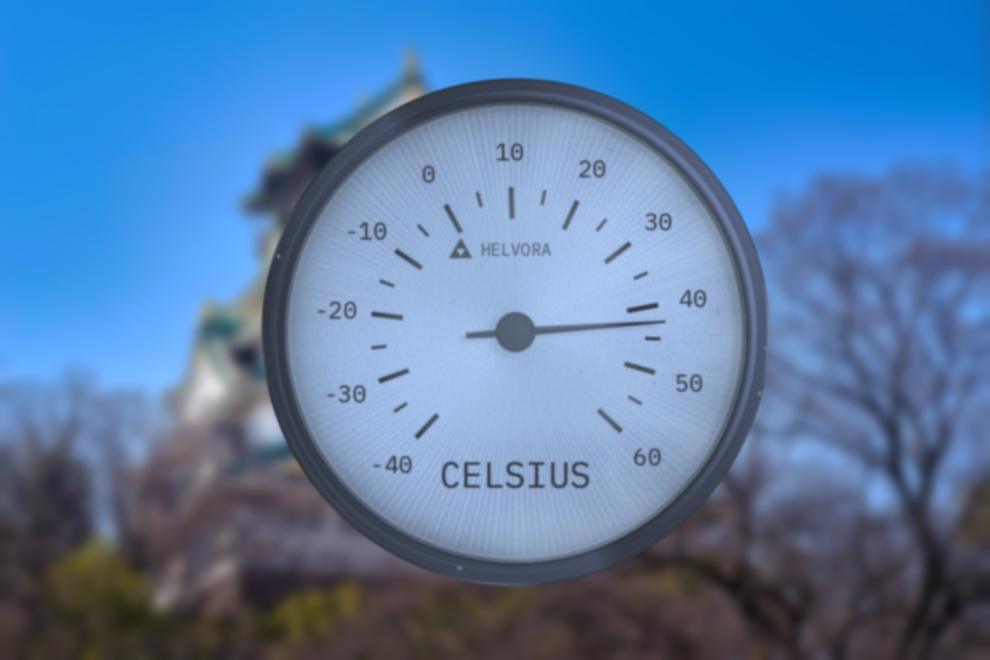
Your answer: 42.5 (°C)
